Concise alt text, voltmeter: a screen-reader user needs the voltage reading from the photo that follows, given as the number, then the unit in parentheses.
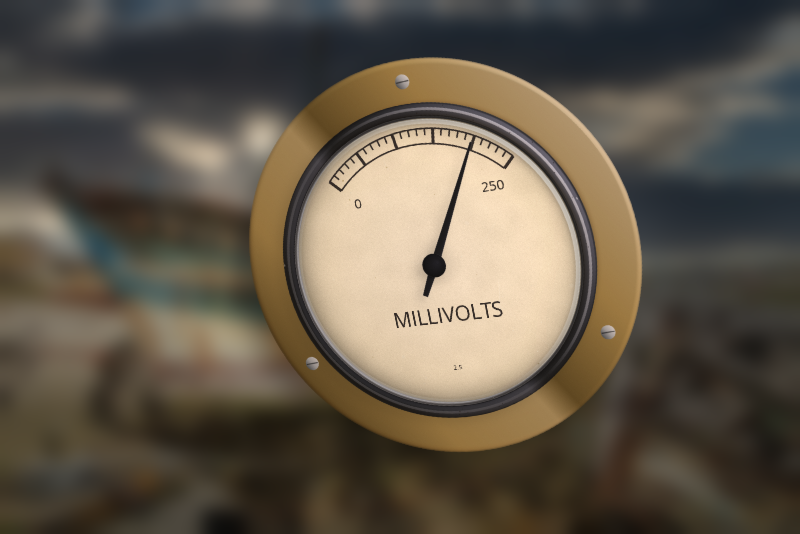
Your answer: 200 (mV)
